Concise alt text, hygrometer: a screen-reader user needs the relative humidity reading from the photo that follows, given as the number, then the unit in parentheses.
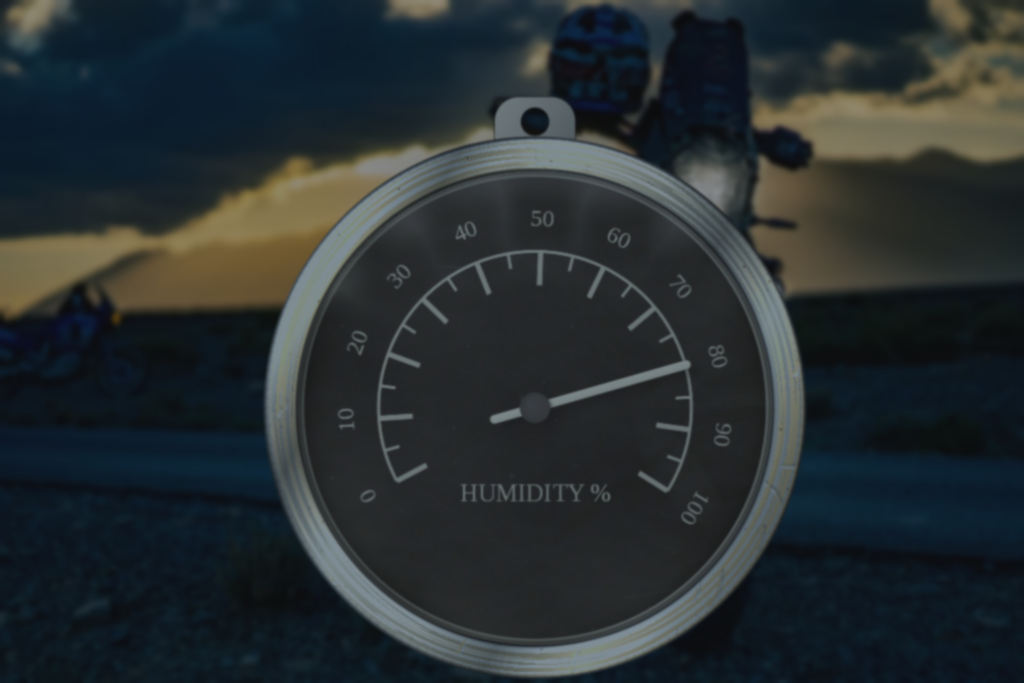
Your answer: 80 (%)
